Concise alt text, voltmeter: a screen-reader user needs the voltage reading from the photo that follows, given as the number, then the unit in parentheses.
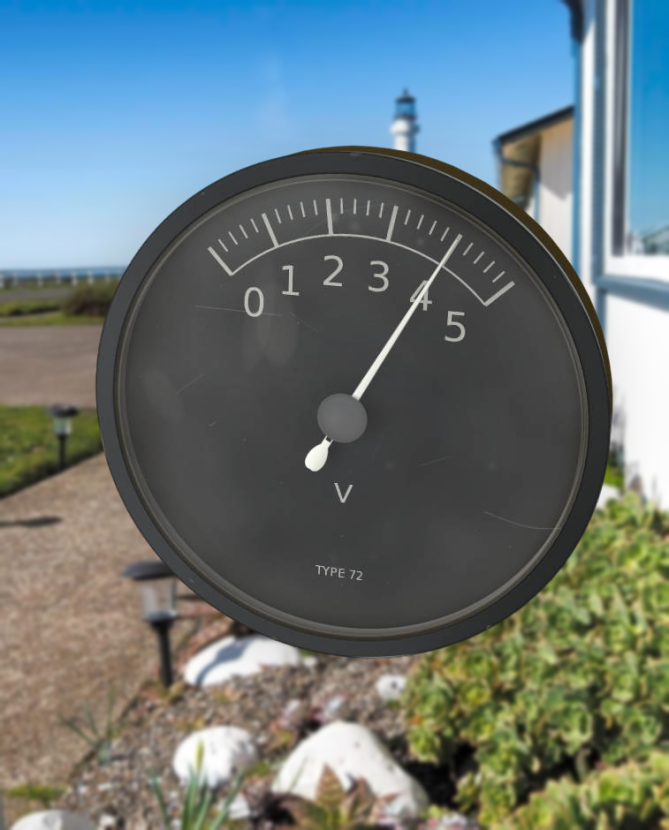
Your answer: 4 (V)
